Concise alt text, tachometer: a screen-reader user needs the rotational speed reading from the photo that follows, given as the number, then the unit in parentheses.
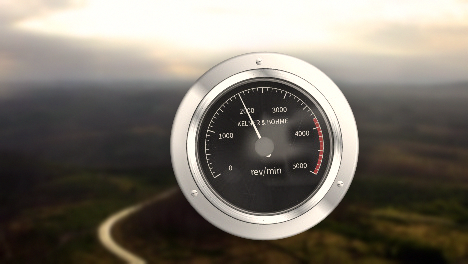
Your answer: 2000 (rpm)
